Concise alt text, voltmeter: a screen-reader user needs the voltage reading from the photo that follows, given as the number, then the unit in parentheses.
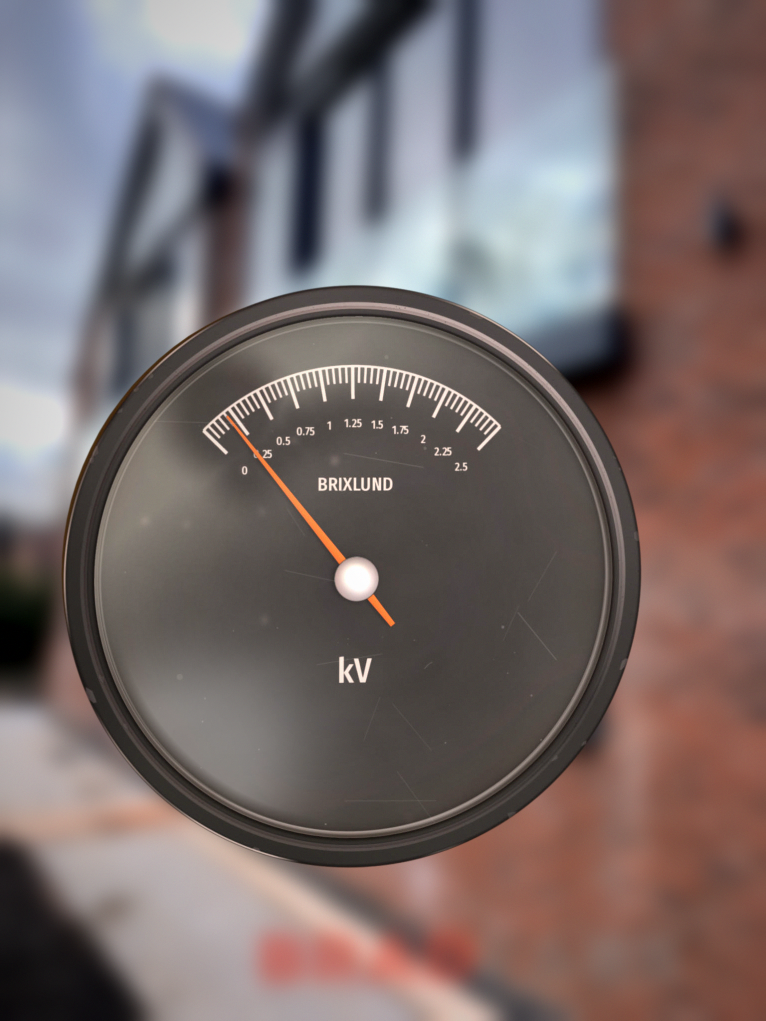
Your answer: 0.2 (kV)
